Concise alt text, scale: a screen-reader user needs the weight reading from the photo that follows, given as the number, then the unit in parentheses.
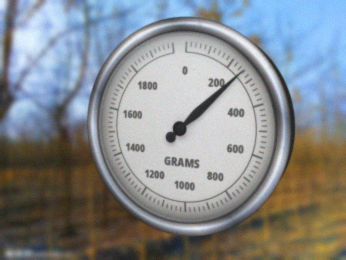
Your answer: 260 (g)
